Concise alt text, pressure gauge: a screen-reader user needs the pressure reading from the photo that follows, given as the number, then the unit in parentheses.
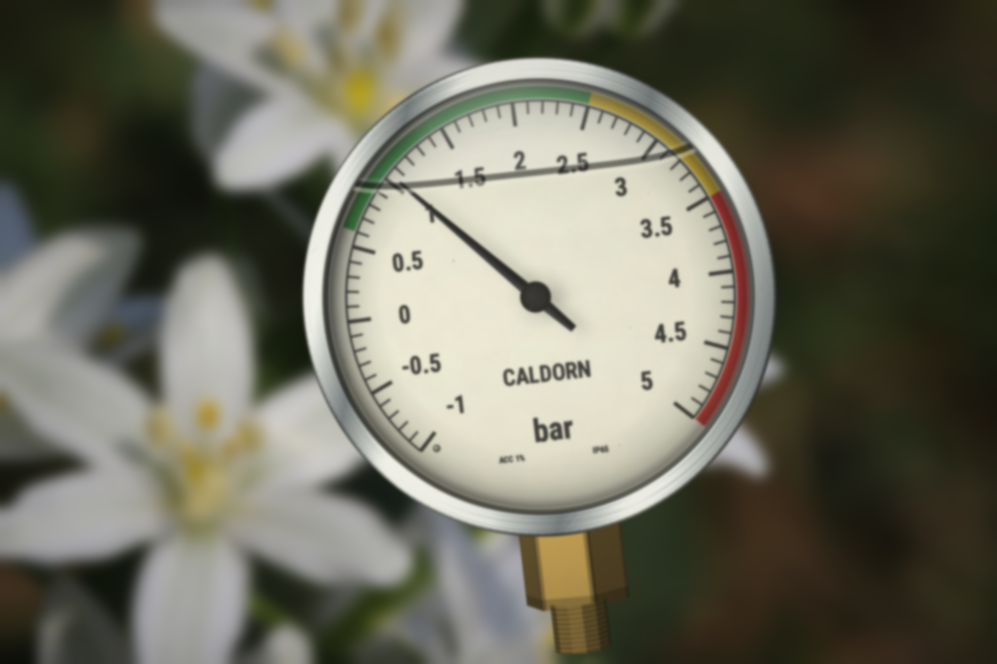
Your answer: 1.05 (bar)
